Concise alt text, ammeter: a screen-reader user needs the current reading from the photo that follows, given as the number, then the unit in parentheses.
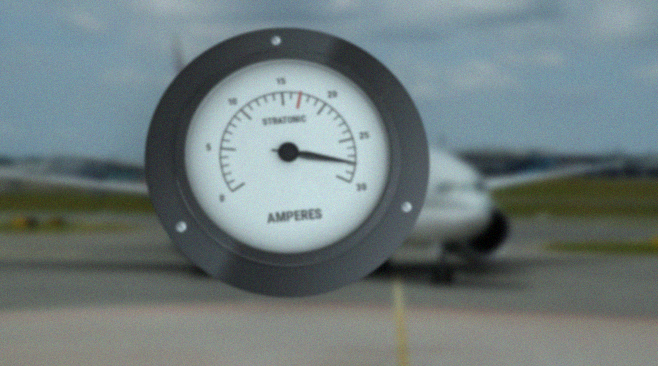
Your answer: 28 (A)
